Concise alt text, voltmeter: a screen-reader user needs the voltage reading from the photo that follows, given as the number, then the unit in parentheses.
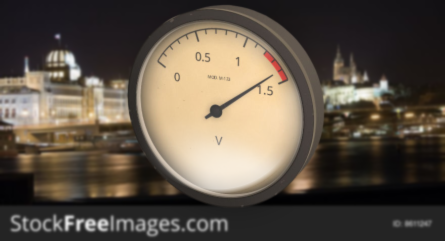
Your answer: 1.4 (V)
